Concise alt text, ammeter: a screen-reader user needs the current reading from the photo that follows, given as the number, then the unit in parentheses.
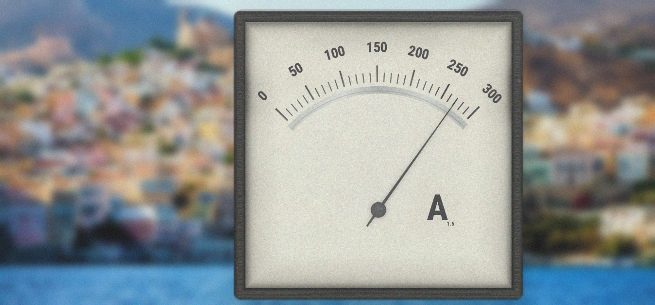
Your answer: 270 (A)
